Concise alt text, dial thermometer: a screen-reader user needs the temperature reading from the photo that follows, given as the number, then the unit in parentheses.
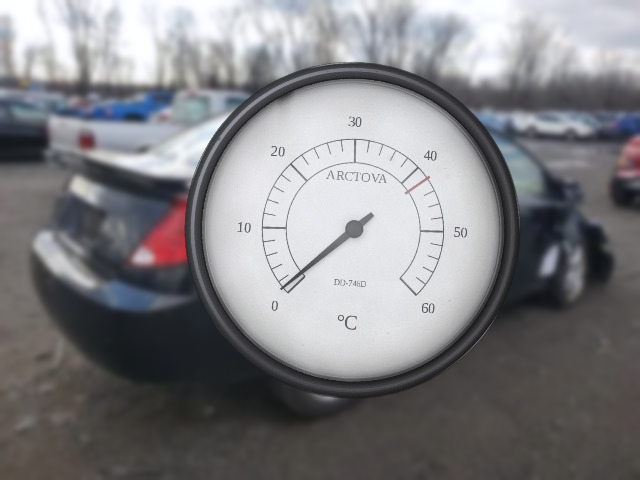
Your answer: 1 (°C)
